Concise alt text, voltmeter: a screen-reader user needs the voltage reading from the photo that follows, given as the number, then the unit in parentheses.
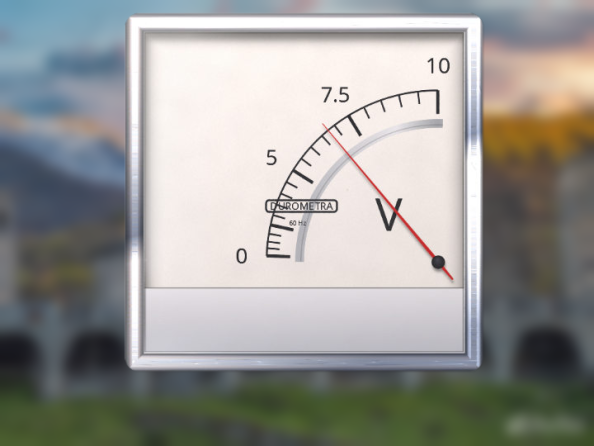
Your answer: 6.75 (V)
